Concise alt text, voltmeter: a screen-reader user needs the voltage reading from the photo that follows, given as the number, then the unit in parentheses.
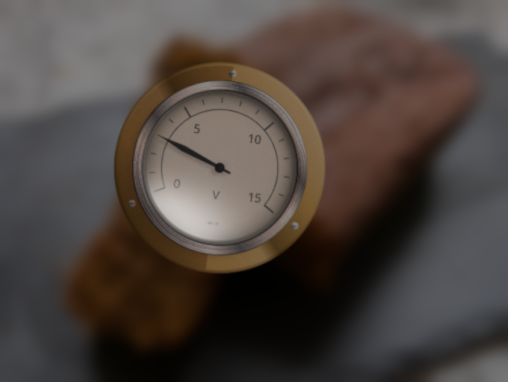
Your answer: 3 (V)
